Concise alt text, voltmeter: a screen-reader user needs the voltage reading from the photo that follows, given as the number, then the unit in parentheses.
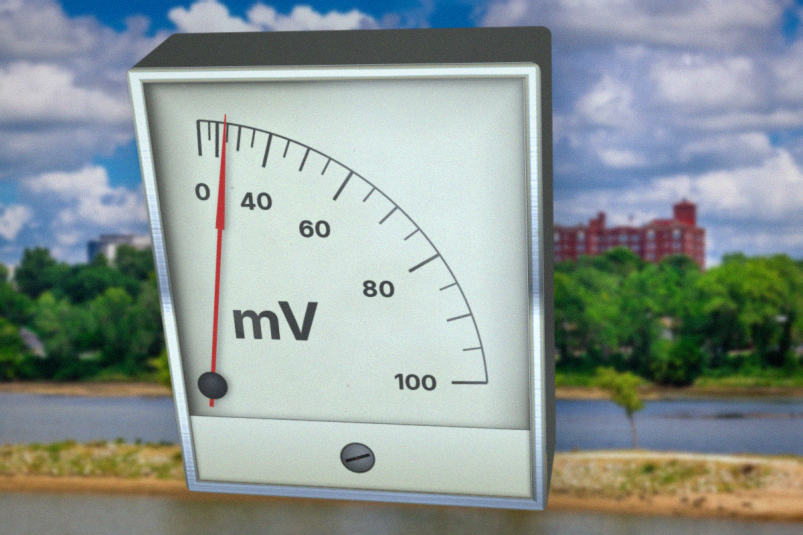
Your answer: 25 (mV)
